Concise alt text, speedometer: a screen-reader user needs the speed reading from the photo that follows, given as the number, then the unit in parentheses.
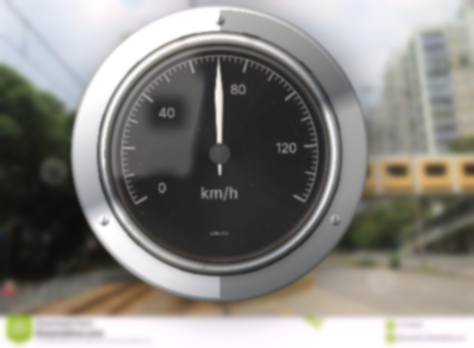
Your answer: 70 (km/h)
